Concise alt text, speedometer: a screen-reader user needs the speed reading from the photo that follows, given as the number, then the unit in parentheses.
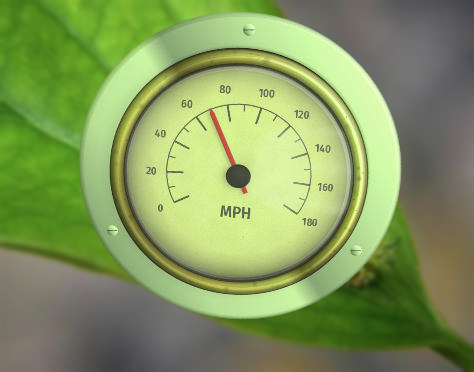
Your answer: 70 (mph)
